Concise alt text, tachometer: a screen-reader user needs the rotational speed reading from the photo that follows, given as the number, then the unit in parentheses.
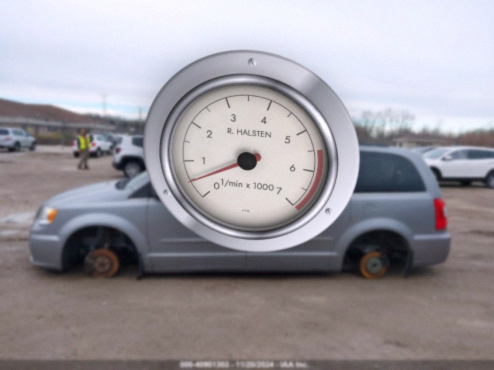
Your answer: 500 (rpm)
